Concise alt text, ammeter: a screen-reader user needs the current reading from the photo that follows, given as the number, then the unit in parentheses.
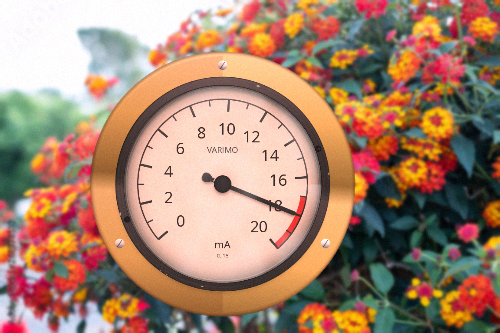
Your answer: 18 (mA)
